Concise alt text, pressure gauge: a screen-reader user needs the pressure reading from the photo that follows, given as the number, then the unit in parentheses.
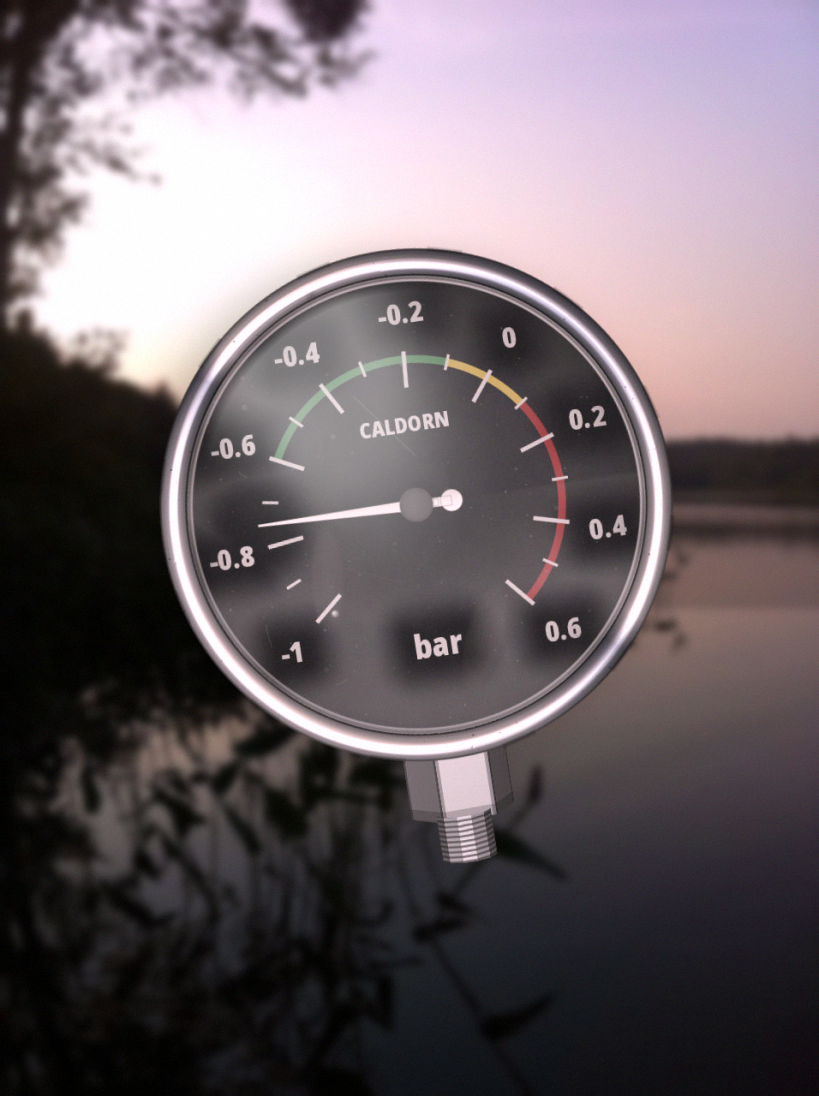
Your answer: -0.75 (bar)
